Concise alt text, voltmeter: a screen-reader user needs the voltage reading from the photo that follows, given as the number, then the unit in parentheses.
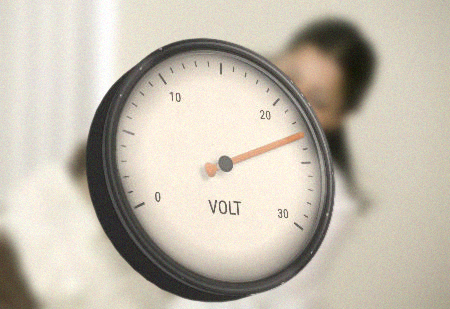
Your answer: 23 (V)
